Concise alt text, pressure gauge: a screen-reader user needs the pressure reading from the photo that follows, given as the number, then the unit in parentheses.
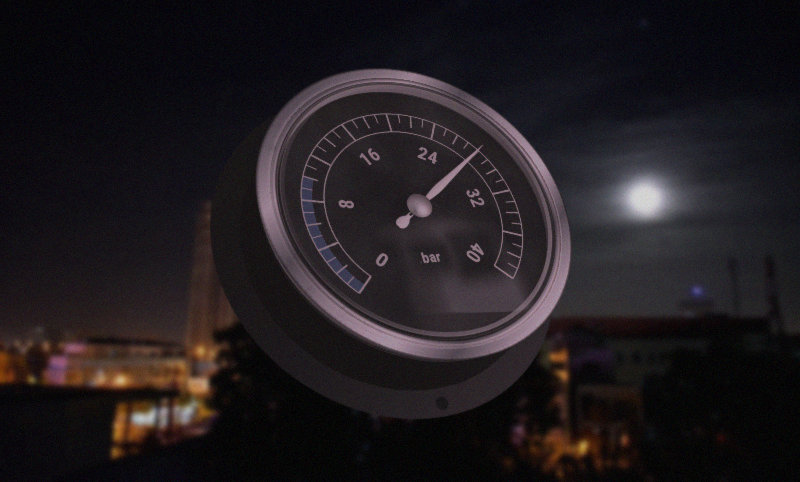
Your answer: 28 (bar)
